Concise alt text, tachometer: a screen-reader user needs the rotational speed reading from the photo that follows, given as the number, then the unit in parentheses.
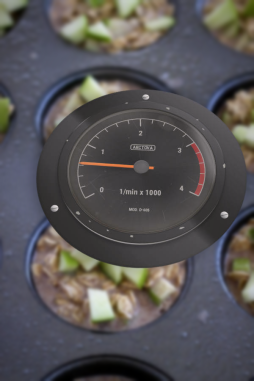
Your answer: 600 (rpm)
